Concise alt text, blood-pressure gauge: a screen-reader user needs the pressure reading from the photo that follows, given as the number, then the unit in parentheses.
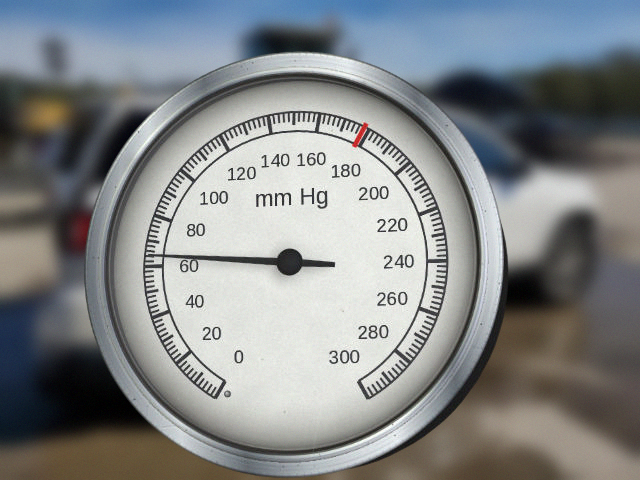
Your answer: 64 (mmHg)
